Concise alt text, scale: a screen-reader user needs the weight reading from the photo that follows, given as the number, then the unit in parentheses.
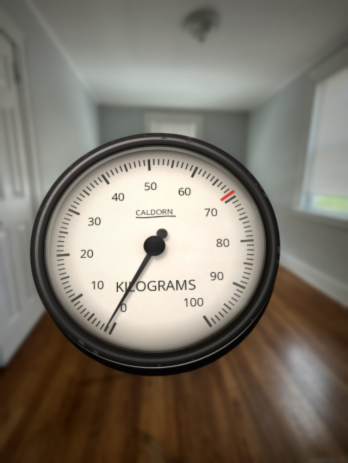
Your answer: 1 (kg)
